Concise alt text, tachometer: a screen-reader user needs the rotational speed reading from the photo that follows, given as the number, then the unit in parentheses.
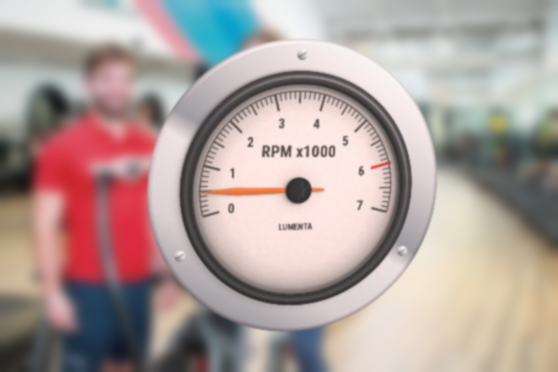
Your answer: 500 (rpm)
